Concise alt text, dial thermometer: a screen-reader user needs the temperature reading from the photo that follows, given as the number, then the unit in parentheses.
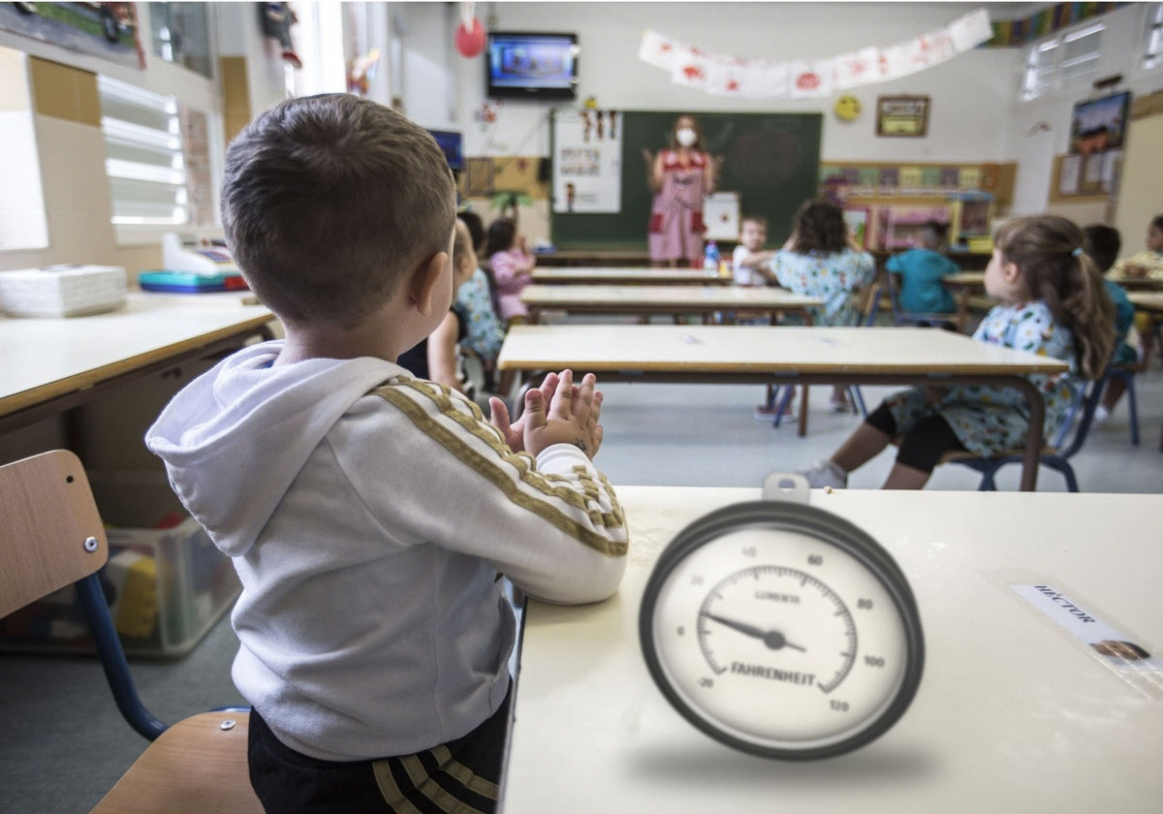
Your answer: 10 (°F)
